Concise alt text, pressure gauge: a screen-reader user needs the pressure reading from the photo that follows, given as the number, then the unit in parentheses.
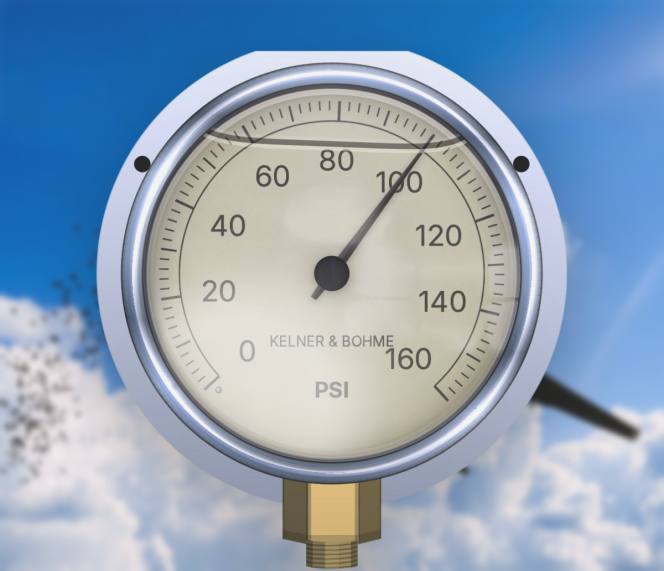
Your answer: 100 (psi)
